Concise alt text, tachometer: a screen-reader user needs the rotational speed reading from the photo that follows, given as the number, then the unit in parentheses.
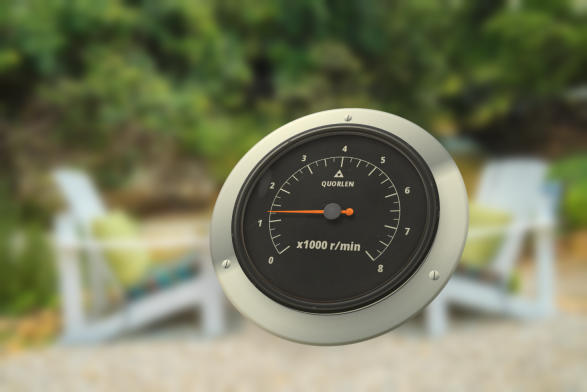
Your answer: 1250 (rpm)
